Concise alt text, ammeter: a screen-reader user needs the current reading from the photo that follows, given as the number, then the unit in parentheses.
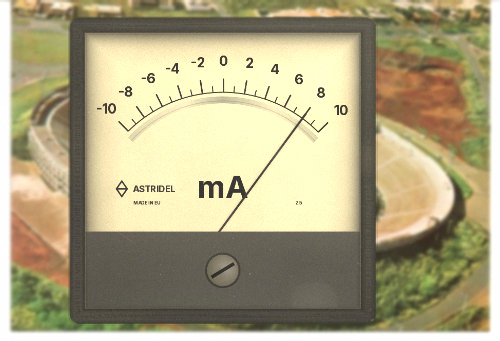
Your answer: 8 (mA)
